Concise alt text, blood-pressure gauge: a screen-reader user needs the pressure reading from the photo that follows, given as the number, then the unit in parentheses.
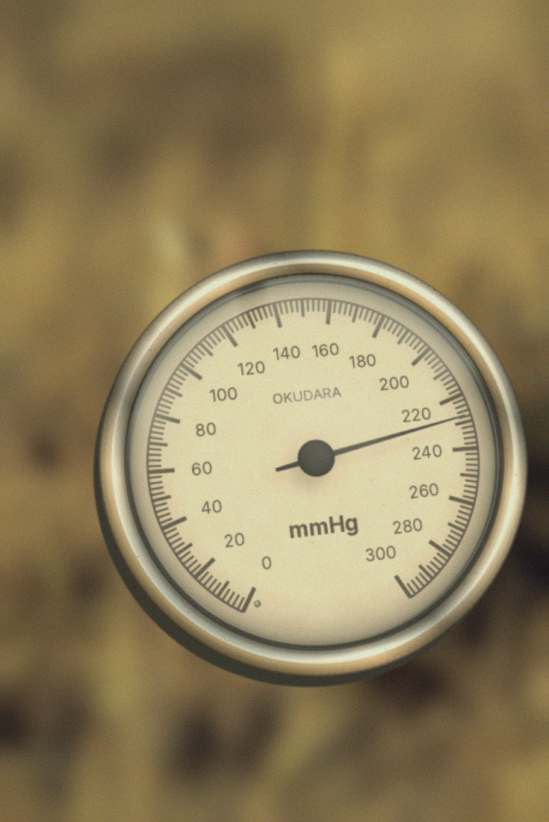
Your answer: 228 (mmHg)
